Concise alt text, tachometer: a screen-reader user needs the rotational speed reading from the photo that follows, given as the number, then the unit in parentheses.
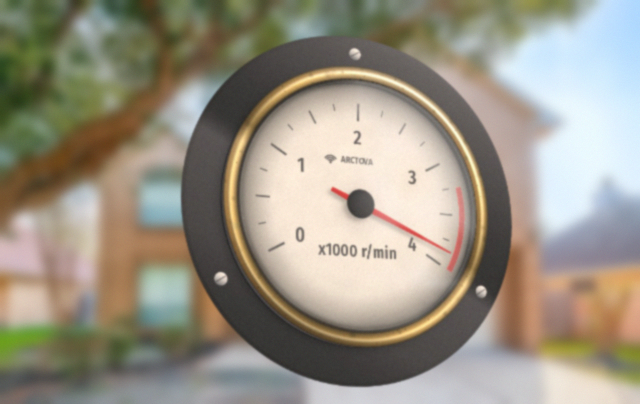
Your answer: 3875 (rpm)
